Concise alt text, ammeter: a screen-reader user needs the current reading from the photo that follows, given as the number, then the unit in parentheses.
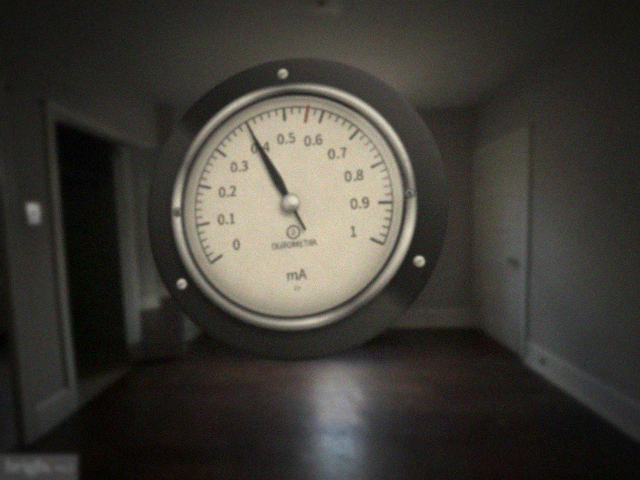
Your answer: 0.4 (mA)
